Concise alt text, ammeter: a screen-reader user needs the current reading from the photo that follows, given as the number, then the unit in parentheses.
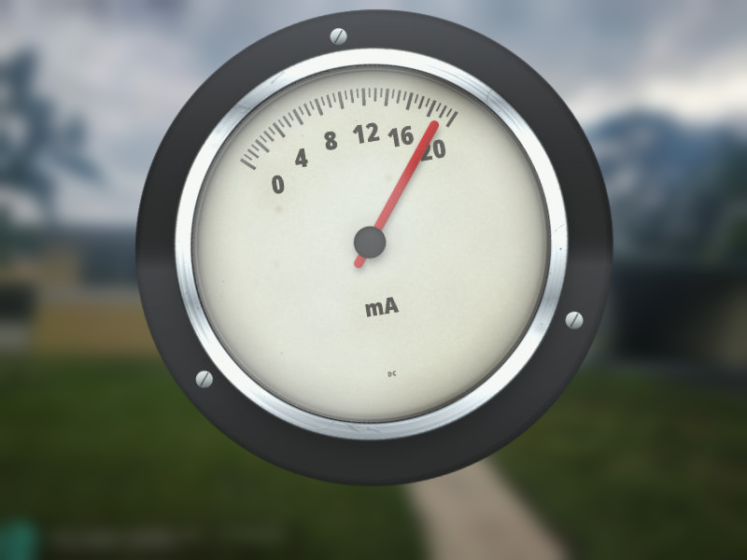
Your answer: 19 (mA)
